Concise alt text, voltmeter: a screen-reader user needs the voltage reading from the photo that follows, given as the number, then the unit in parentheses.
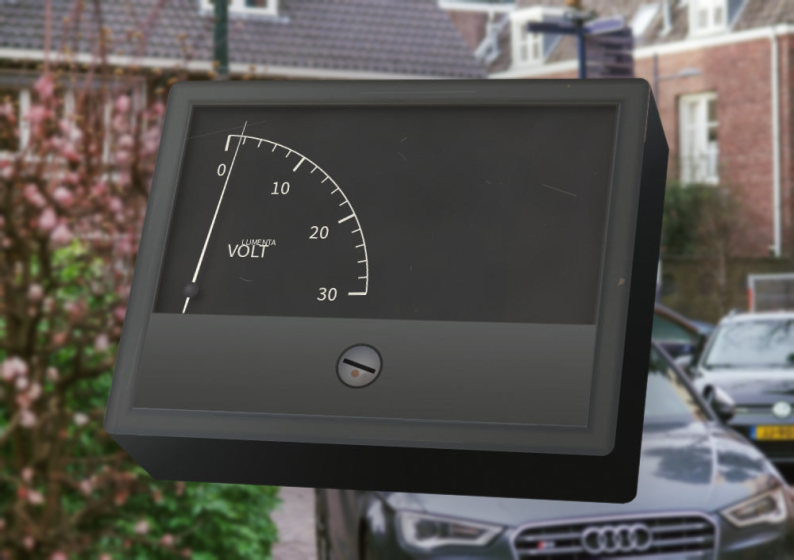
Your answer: 2 (V)
